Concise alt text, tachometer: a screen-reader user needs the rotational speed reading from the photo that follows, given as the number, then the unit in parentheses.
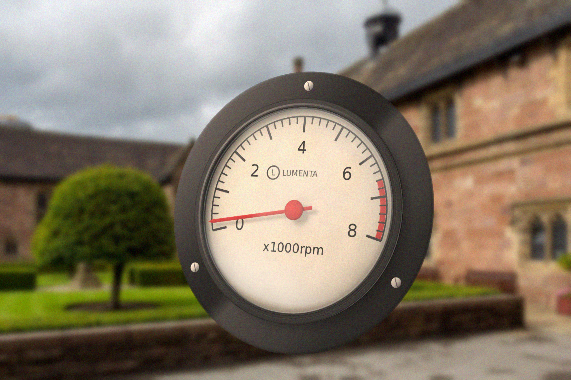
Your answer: 200 (rpm)
